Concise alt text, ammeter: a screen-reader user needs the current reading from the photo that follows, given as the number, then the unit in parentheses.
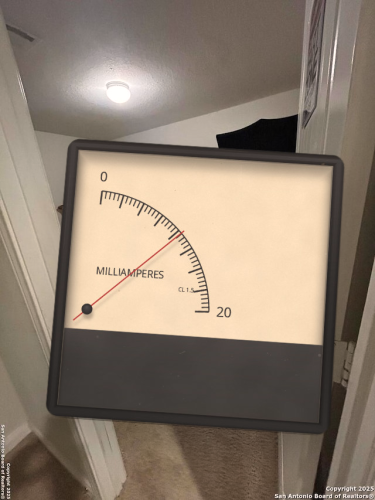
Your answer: 10.5 (mA)
